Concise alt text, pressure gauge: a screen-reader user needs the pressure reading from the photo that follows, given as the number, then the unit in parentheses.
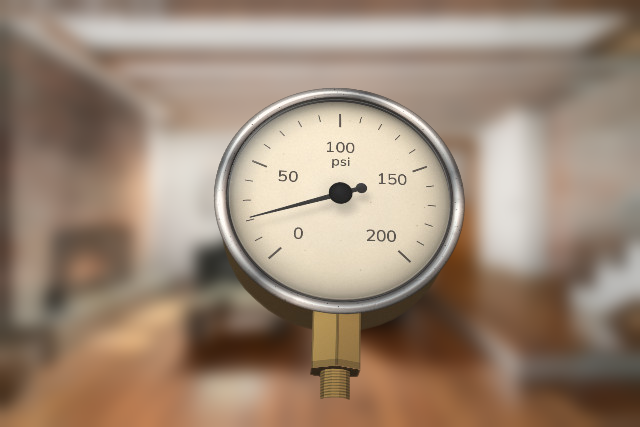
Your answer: 20 (psi)
